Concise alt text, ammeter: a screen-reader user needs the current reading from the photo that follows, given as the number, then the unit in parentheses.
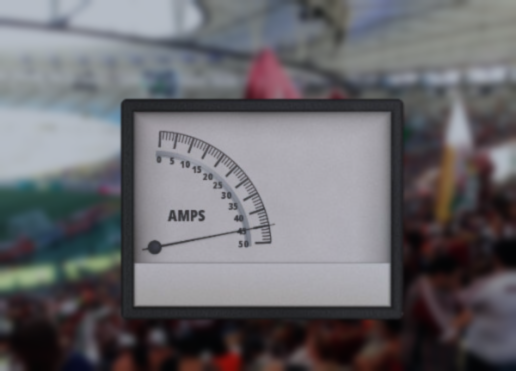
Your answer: 45 (A)
